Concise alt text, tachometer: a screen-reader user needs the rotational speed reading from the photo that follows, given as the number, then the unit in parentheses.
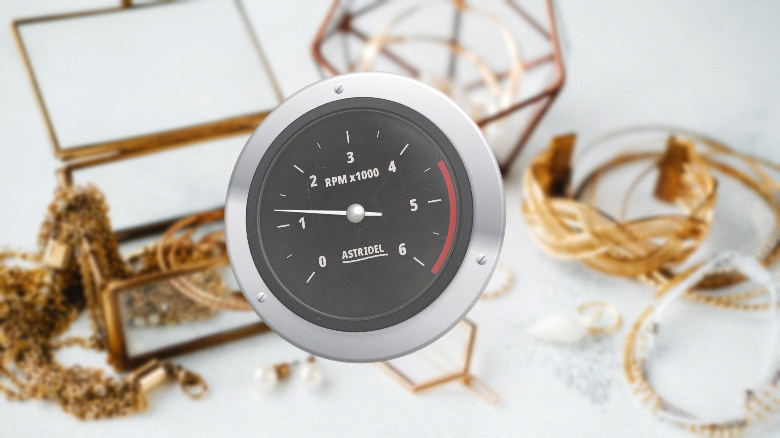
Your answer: 1250 (rpm)
